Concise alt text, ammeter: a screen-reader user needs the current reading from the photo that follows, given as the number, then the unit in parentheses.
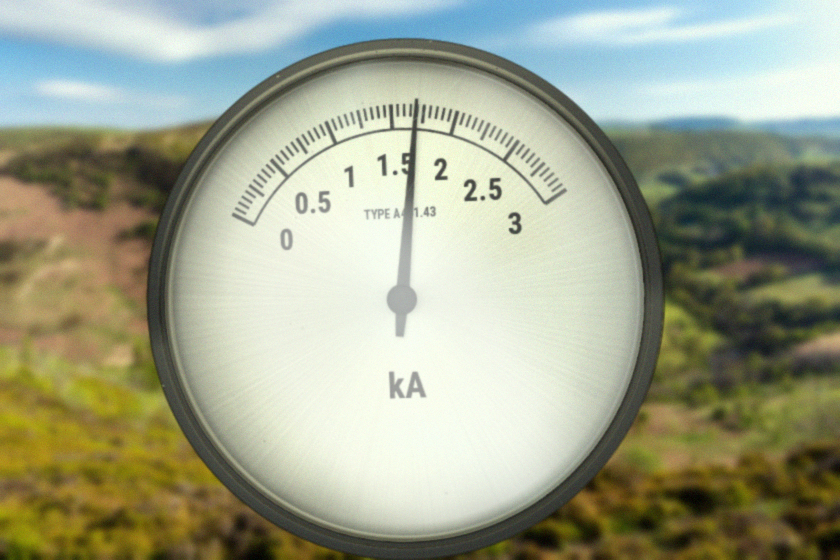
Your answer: 1.7 (kA)
